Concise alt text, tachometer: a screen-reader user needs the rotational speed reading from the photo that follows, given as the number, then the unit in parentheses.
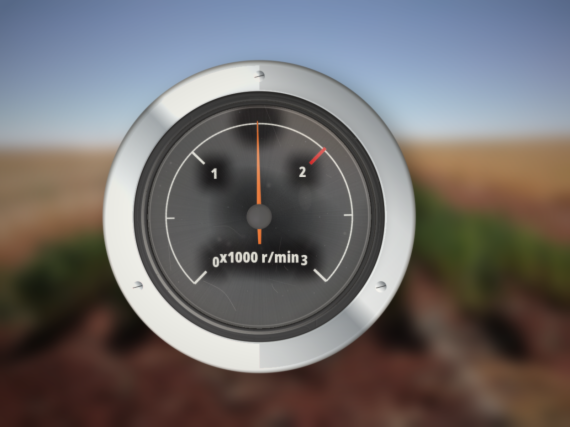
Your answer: 1500 (rpm)
